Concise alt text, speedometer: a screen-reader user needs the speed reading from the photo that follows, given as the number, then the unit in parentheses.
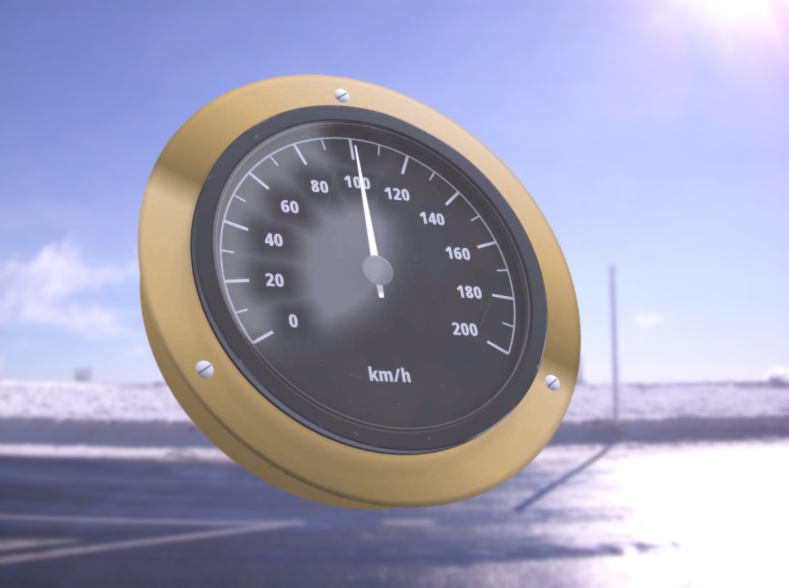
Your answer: 100 (km/h)
